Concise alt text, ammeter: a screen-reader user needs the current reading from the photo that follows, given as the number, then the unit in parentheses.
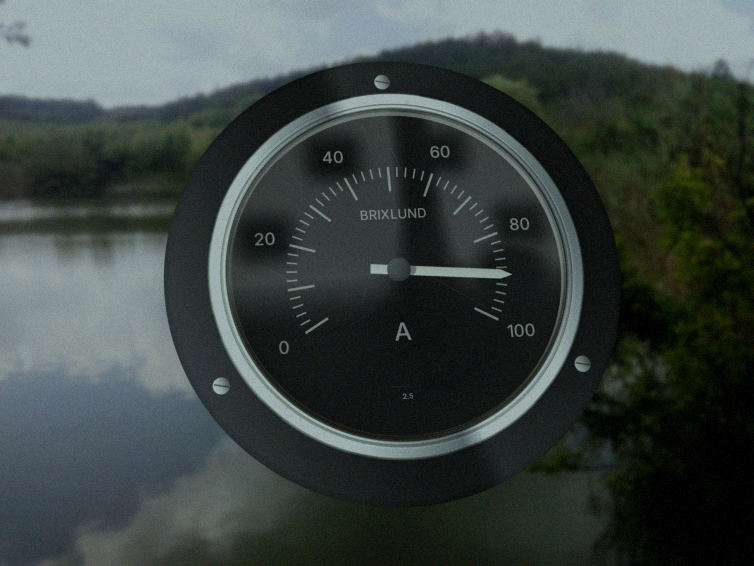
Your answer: 90 (A)
